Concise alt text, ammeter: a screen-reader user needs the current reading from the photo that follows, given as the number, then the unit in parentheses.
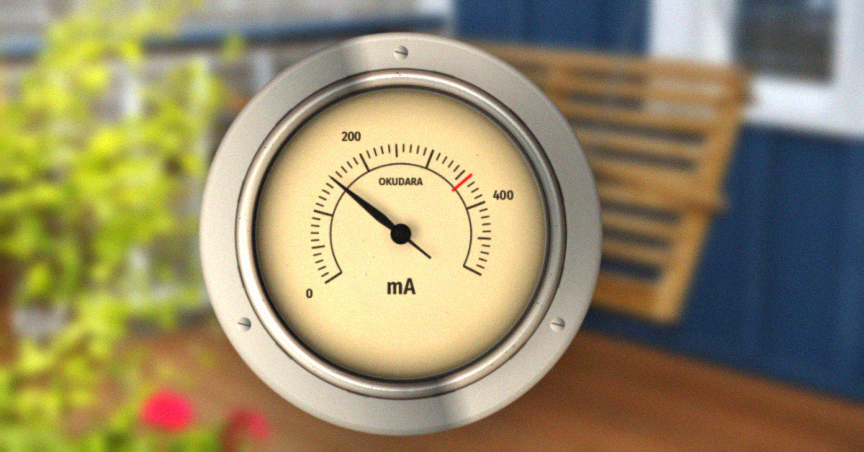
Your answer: 150 (mA)
